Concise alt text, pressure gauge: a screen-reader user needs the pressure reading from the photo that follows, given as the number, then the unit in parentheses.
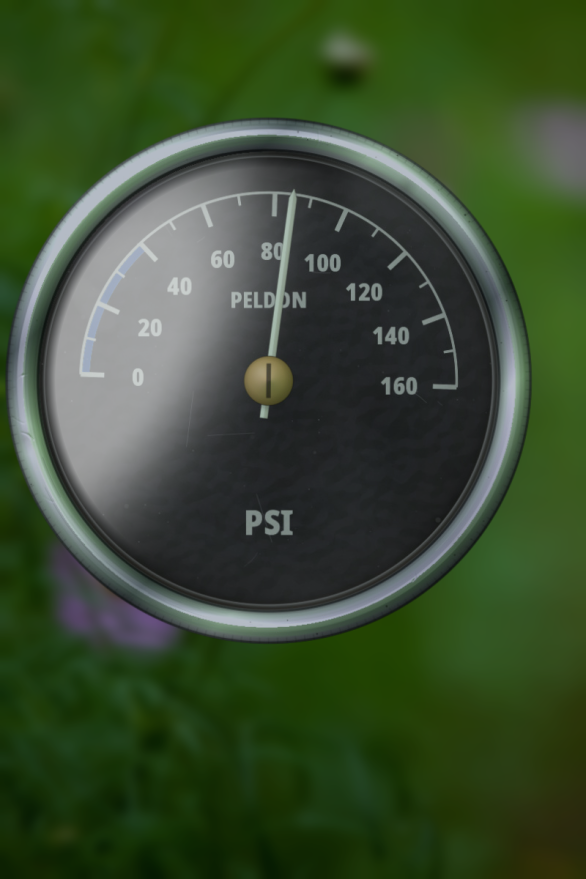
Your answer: 85 (psi)
